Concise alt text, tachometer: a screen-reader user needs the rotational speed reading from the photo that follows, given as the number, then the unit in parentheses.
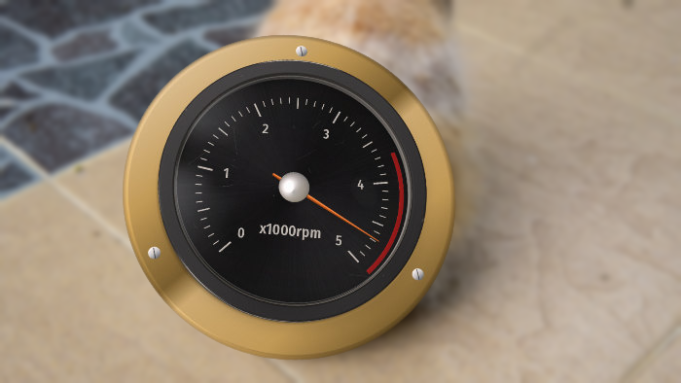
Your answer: 4700 (rpm)
